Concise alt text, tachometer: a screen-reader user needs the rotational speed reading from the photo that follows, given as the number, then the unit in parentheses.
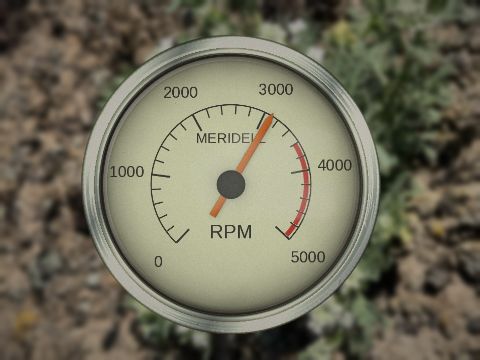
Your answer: 3100 (rpm)
